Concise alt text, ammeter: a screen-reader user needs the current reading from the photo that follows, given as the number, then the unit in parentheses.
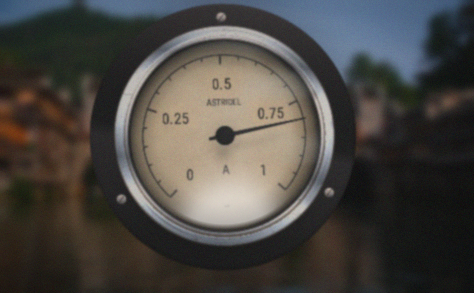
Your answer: 0.8 (A)
